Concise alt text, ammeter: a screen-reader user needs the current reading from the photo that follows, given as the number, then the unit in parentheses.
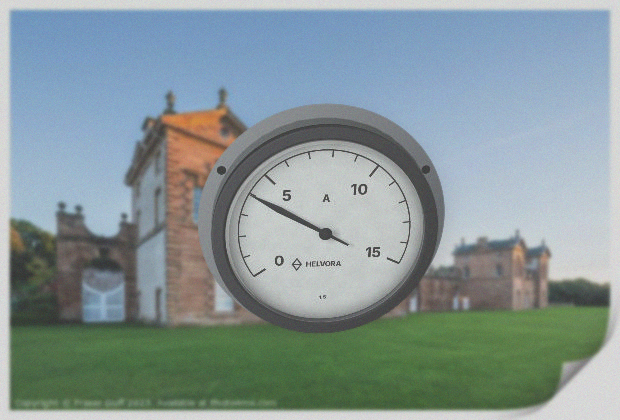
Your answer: 4 (A)
